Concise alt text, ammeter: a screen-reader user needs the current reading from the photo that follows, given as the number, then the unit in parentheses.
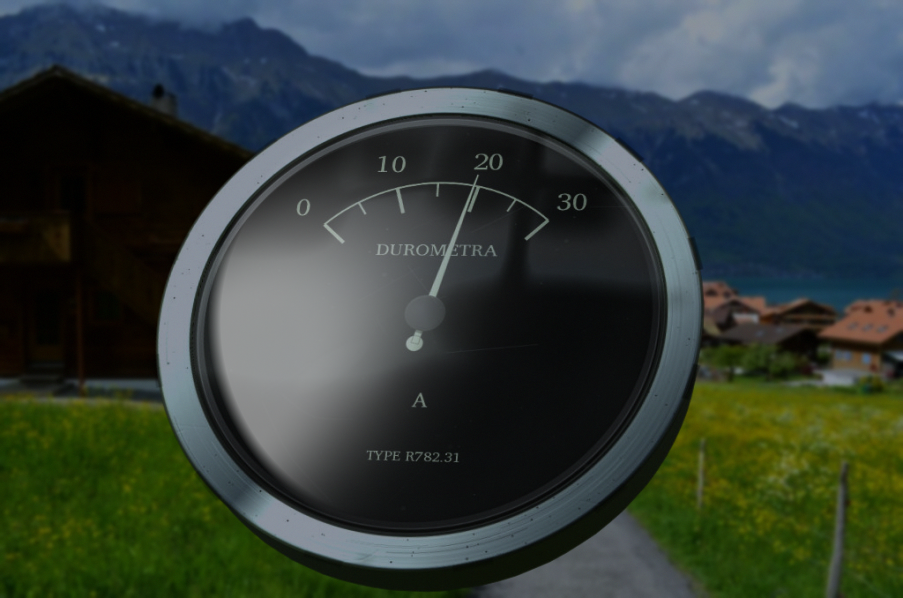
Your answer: 20 (A)
